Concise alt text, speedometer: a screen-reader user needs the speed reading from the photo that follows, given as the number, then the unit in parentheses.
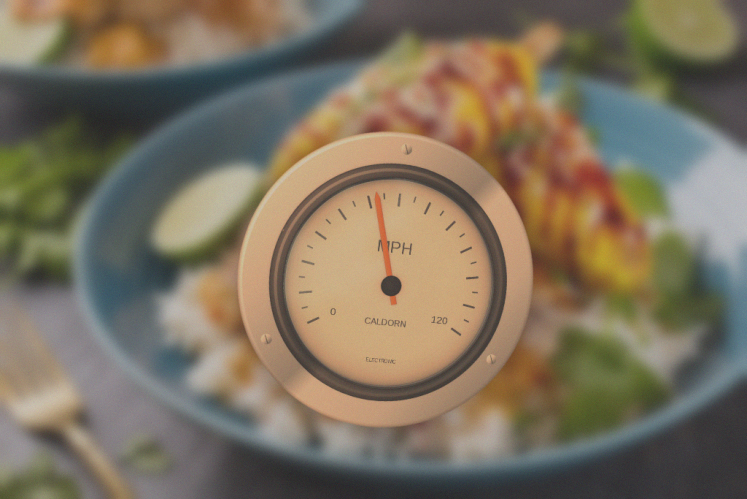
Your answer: 52.5 (mph)
